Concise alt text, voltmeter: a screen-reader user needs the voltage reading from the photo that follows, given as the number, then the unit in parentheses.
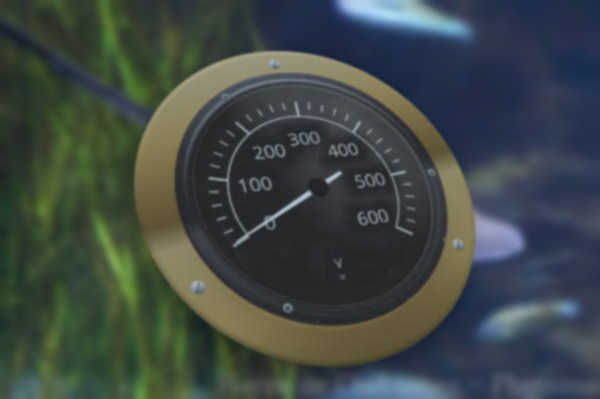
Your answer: 0 (V)
